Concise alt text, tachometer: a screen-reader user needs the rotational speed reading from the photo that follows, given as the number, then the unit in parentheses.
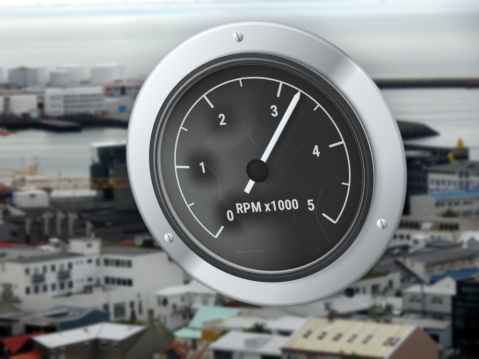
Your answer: 3250 (rpm)
